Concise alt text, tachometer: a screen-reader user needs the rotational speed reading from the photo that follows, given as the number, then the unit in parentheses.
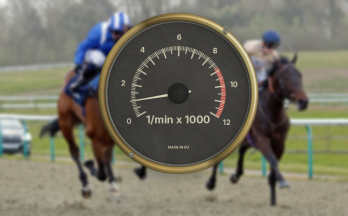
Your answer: 1000 (rpm)
